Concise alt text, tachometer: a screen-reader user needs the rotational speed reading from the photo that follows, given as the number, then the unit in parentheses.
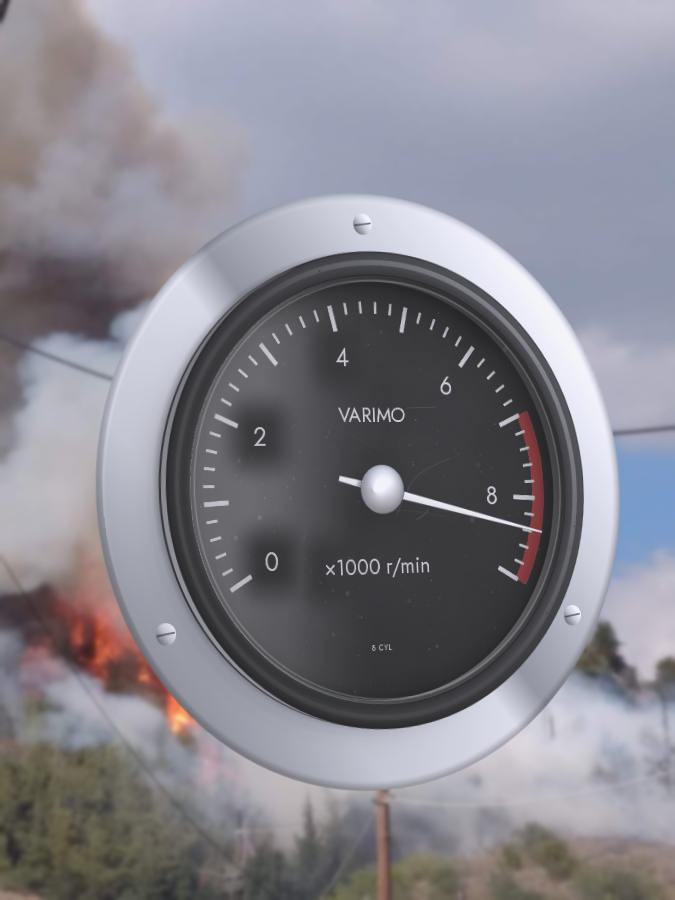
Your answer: 8400 (rpm)
